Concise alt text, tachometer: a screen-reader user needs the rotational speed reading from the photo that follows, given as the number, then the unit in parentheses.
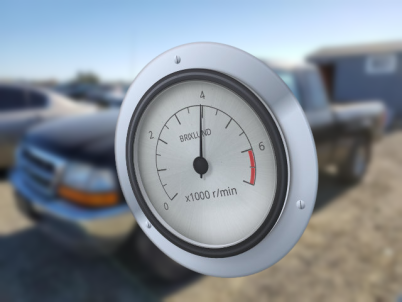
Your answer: 4000 (rpm)
